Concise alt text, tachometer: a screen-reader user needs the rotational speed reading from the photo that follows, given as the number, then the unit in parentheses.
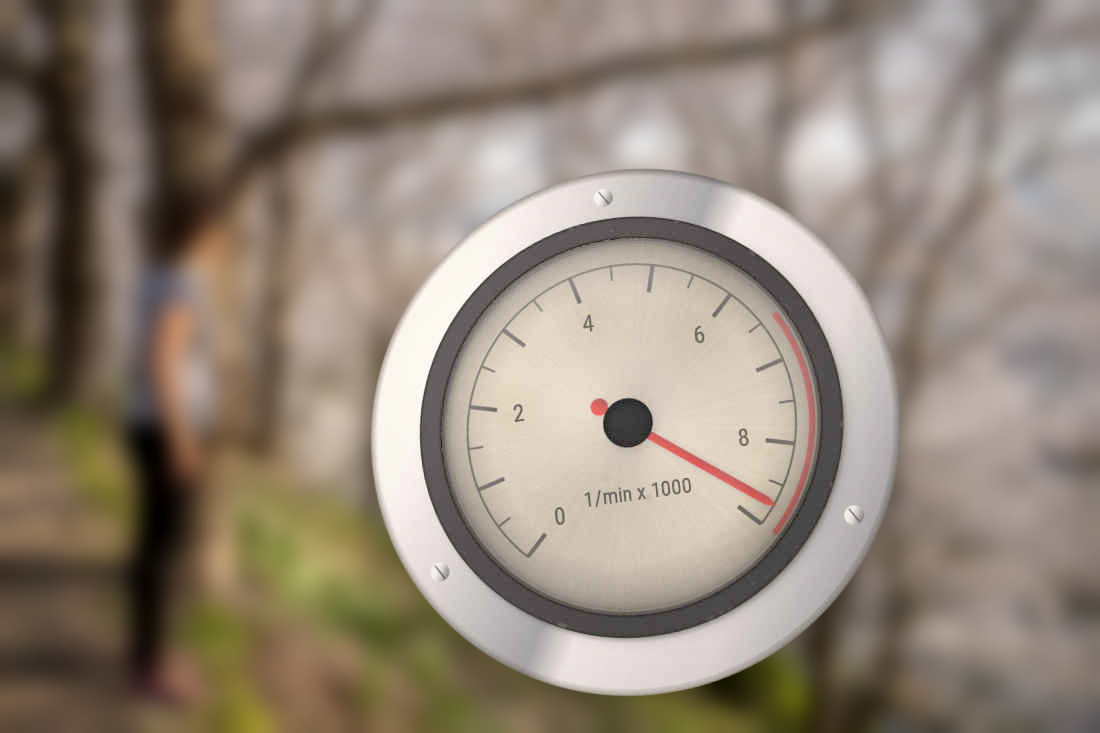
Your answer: 8750 (rpm)
